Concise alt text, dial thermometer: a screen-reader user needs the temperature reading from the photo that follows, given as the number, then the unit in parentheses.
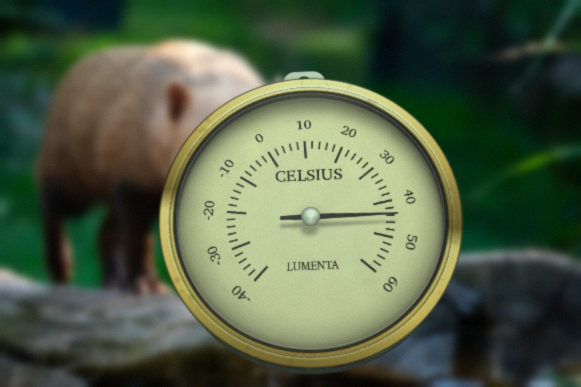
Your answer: 44 (°C)
